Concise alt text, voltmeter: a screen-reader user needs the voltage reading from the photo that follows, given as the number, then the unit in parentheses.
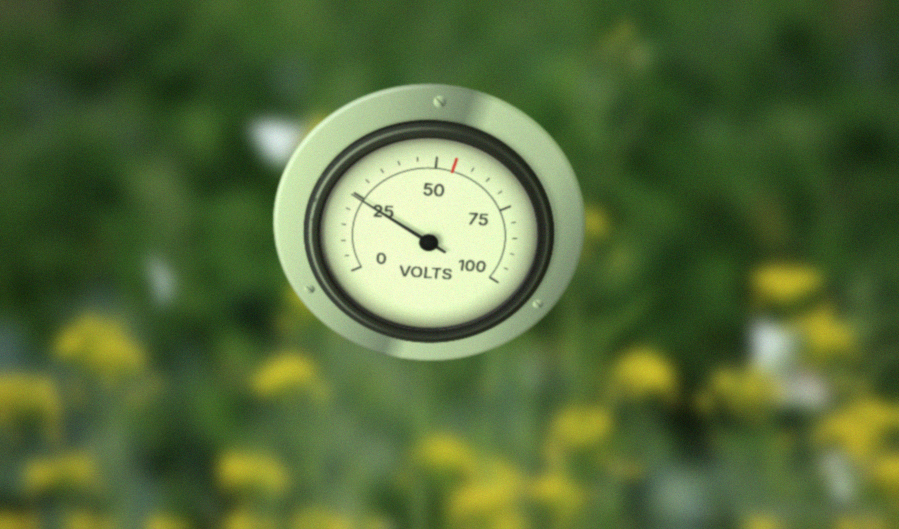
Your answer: 25 (V)
